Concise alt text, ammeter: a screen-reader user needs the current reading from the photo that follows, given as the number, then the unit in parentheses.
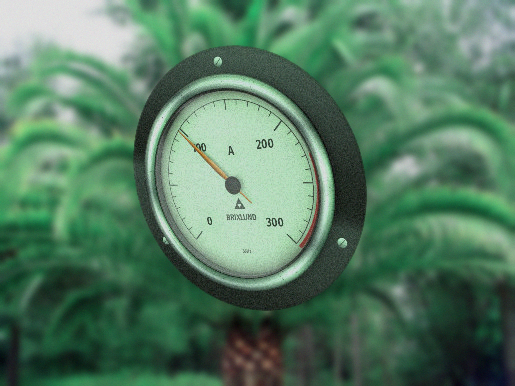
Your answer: 100 (A)
